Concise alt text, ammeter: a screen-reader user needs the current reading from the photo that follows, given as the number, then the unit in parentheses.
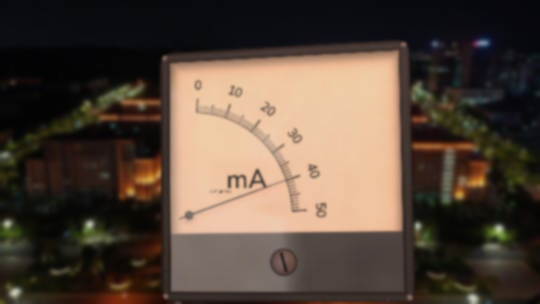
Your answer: 40 (mA)
